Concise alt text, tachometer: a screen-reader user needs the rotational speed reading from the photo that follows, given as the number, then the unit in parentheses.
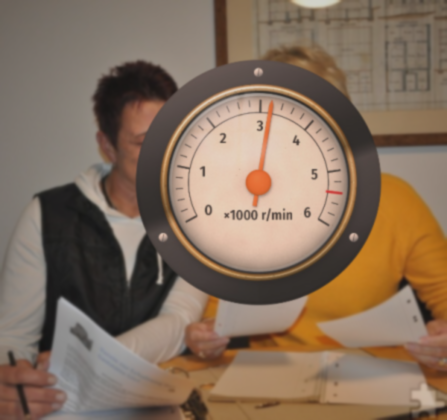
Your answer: 3200 (rpm)
